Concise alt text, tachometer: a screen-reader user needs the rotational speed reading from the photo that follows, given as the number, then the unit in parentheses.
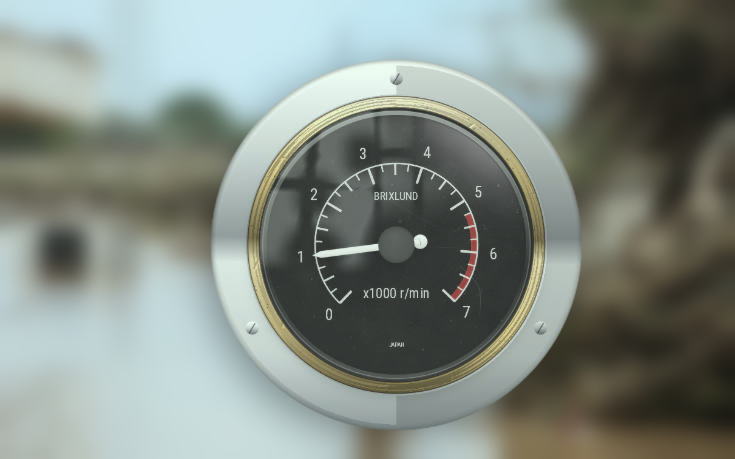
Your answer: 1000 (rpm)
